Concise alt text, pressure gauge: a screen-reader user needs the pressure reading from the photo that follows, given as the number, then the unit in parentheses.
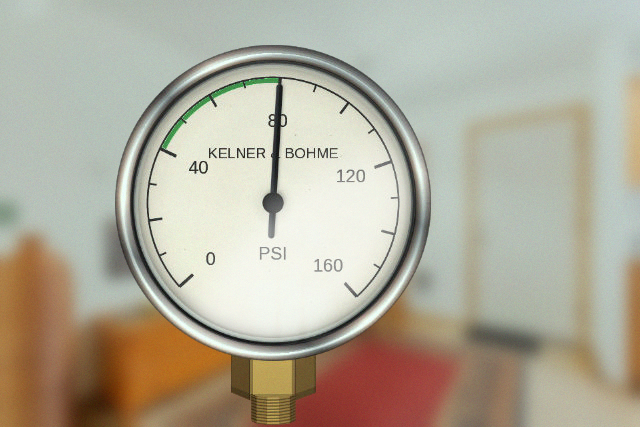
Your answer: 80 (psi)
